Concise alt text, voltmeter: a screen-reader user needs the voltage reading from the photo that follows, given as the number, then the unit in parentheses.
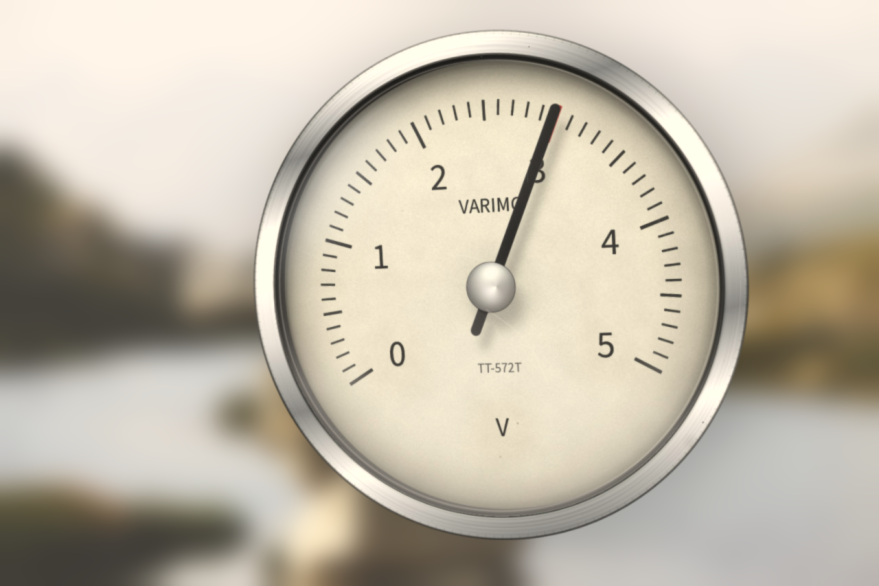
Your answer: 3 (V)
